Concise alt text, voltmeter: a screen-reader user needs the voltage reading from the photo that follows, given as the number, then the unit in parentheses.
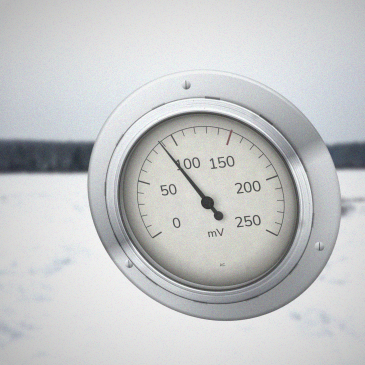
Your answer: 90 (mV)
